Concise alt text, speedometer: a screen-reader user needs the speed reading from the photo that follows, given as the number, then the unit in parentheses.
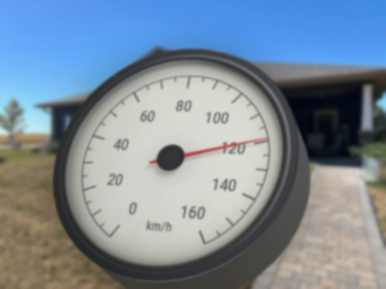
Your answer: 120 (km/h)
